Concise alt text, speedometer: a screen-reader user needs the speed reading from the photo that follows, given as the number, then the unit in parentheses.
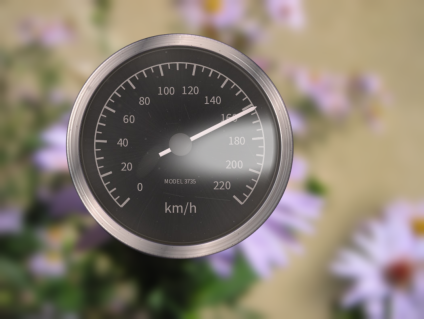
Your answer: 162.5 (km/h)
